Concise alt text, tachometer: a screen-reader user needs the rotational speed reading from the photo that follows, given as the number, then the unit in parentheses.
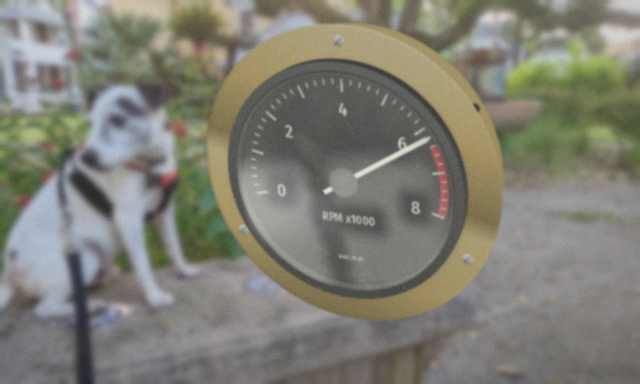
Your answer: 6200 (rpm)
